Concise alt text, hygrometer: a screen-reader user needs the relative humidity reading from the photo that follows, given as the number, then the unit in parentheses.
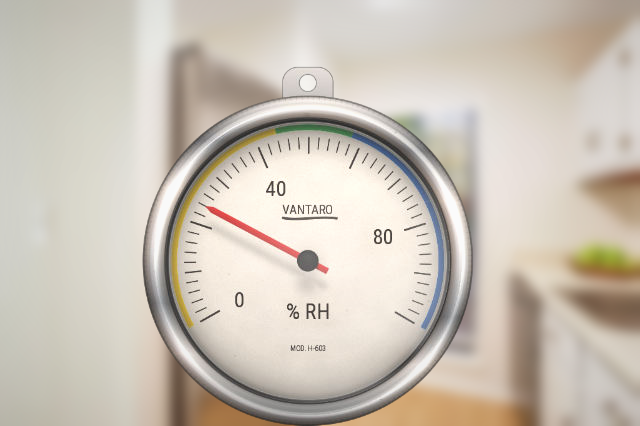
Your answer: 24 (%)
